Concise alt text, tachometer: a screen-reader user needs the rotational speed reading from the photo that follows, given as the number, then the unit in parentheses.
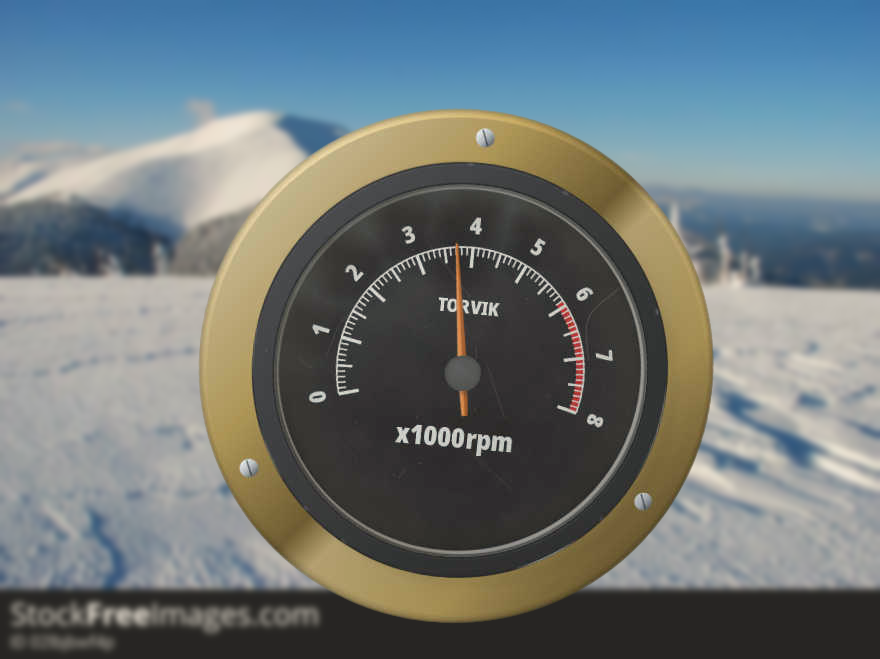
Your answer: 3700 (rpm)
